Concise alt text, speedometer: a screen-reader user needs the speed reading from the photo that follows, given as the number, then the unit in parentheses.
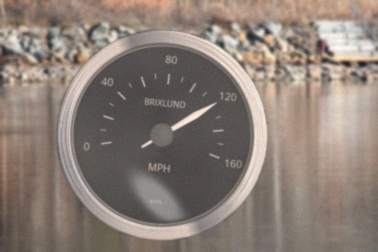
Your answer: 120 (mph)
